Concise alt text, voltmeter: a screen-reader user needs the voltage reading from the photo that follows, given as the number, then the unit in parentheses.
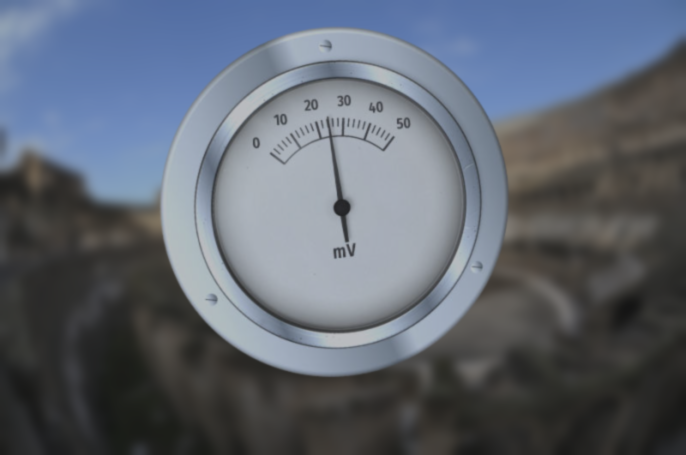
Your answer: 24 (mV)
